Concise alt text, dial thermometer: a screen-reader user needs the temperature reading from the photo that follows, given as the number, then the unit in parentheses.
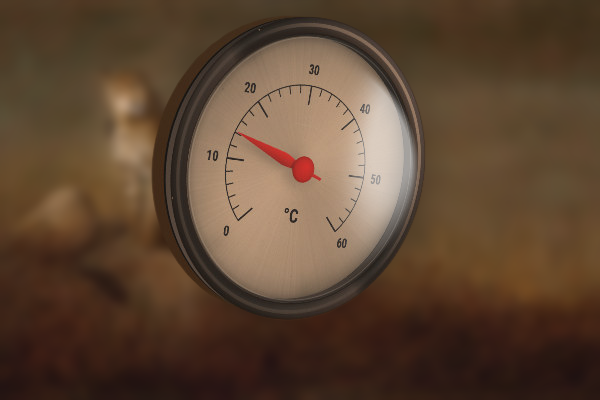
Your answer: 14 (°C)
